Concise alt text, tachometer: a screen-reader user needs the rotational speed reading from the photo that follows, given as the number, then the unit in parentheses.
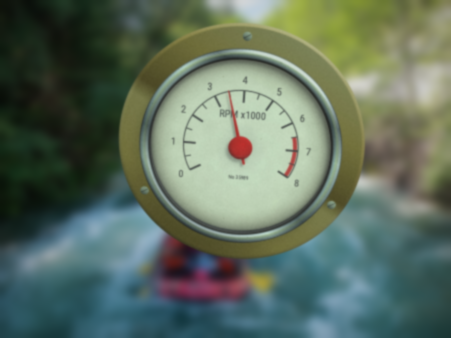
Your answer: 3500 (rpm)
